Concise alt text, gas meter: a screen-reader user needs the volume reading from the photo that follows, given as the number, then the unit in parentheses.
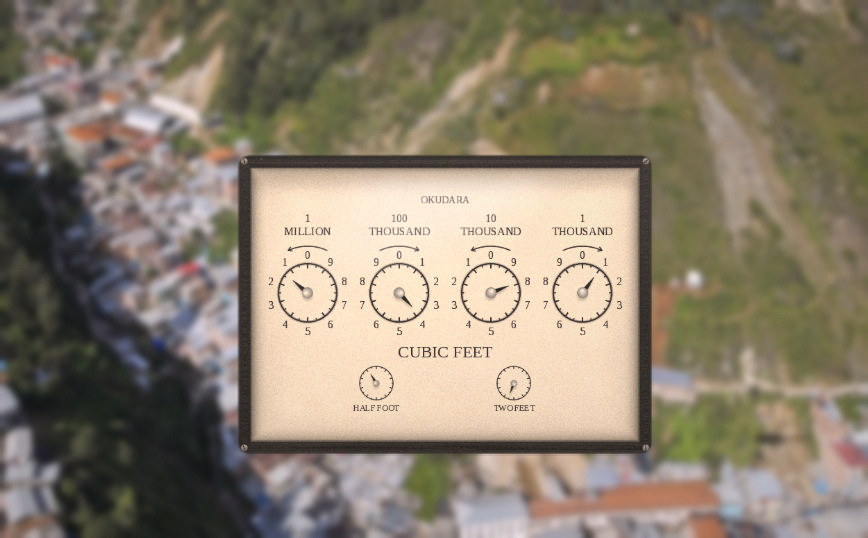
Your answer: 138100 (ft³)
